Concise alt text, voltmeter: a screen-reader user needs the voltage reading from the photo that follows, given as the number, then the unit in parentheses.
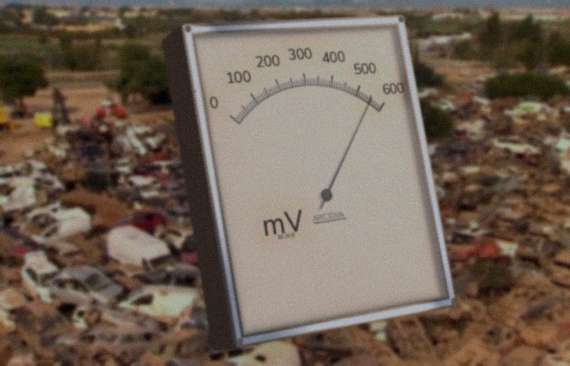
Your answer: 550 (mV)
